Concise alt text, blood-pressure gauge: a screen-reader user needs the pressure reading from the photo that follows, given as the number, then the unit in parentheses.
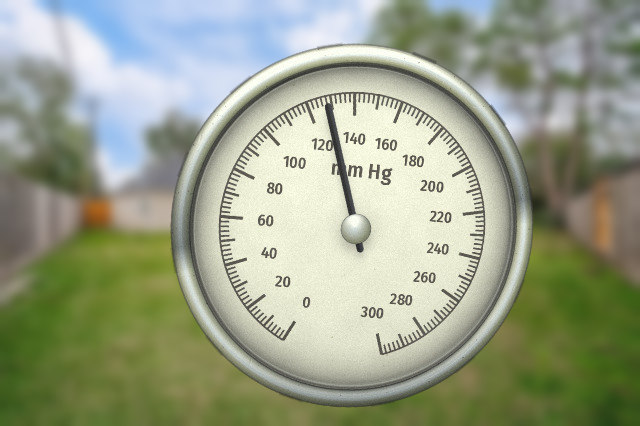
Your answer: 128 (mmHg)
